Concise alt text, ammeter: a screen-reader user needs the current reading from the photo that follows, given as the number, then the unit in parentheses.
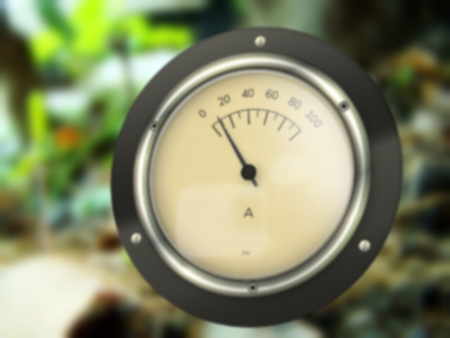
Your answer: 10 (A)
